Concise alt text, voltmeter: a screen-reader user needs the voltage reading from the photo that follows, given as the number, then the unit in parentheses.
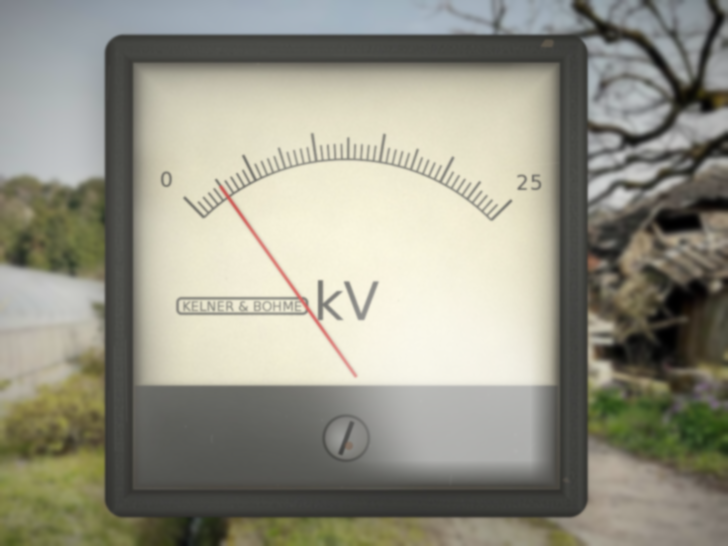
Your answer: 2.5 (kV)
